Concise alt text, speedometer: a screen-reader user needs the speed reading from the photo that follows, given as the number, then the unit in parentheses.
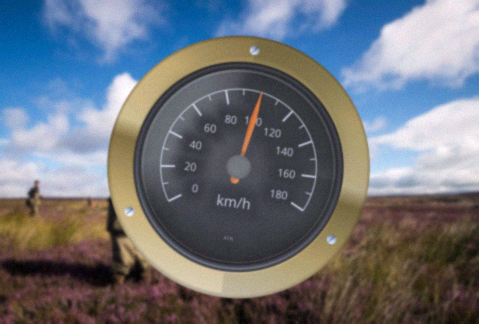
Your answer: 100 (km/h)
